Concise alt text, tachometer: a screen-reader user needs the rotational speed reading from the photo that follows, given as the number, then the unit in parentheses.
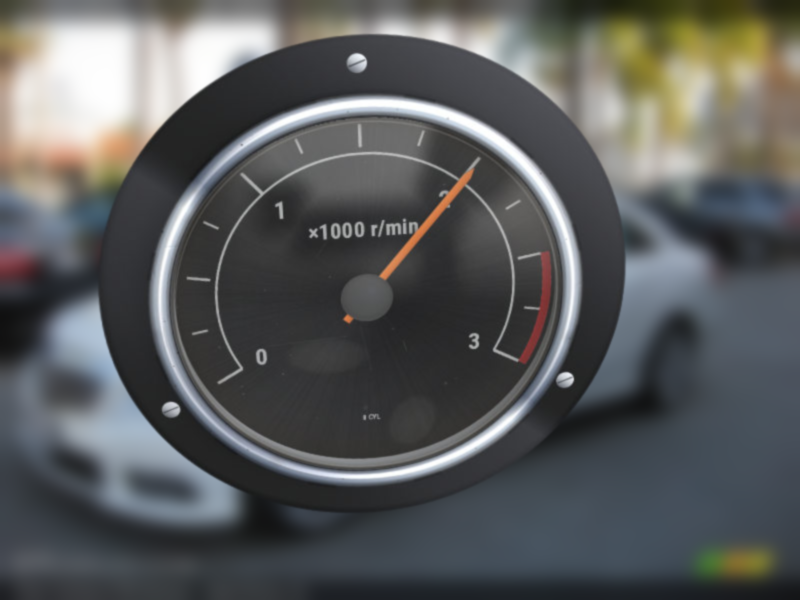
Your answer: 2000 (rpm)
